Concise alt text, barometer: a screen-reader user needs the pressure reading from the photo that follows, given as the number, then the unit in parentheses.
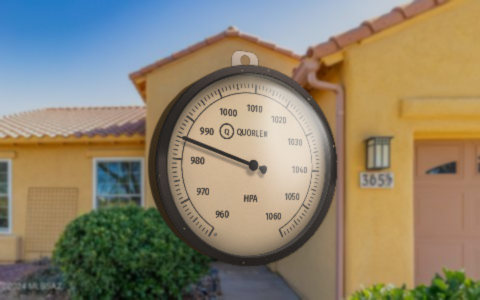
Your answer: 985 (hPa)
